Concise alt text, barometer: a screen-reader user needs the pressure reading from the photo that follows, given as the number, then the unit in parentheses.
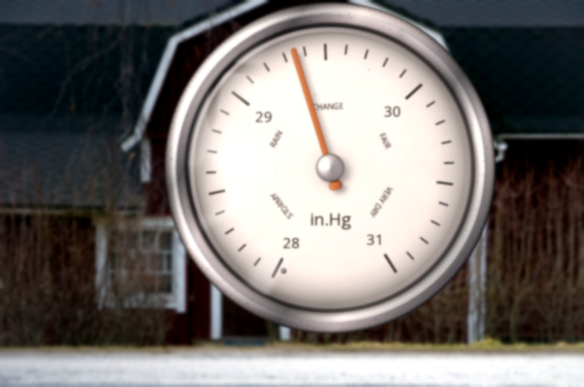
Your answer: 29.35 (inHg)
